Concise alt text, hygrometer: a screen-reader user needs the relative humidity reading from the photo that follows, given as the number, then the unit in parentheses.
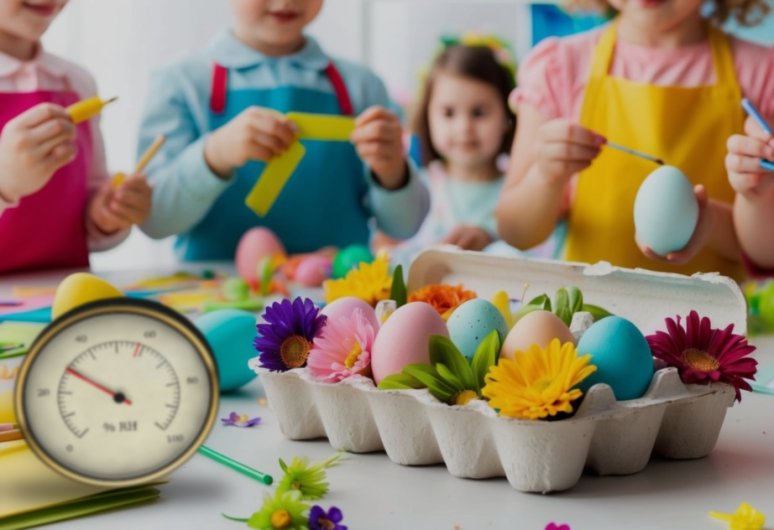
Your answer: 30 (%)
